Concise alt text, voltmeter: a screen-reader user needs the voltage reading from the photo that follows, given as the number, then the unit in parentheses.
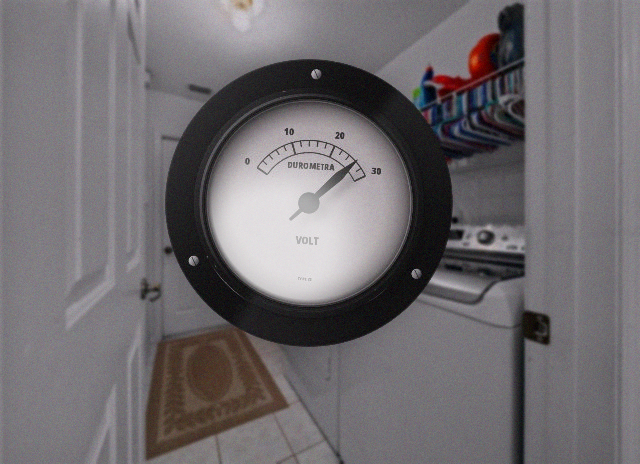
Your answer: 26 (V)
